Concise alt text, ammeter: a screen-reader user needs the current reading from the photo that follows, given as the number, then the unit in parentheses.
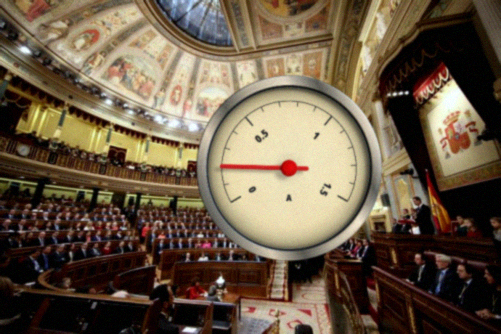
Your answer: 0.2 (A)
